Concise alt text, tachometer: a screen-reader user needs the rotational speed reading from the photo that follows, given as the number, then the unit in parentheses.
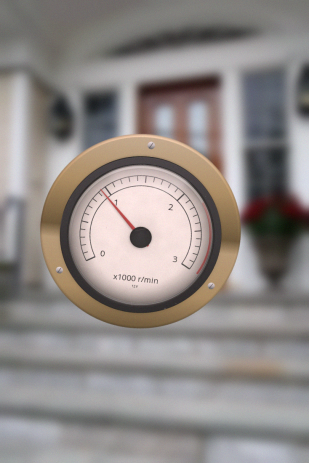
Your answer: 950 (rpm)
